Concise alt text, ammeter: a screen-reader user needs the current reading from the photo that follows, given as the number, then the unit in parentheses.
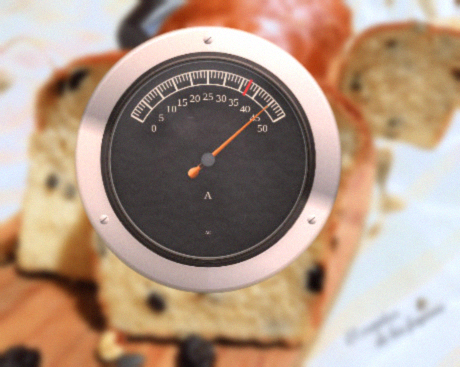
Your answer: 45 (A)
